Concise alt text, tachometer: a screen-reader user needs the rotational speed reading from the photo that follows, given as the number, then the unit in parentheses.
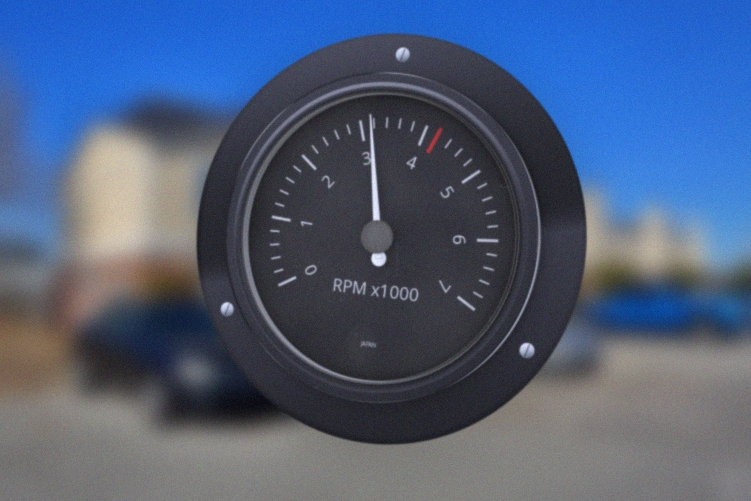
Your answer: 3200 (rpm)
